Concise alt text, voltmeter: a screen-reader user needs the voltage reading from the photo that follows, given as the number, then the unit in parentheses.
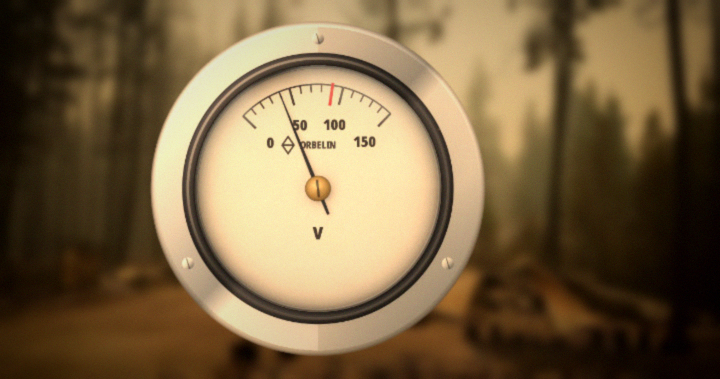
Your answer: 40 (V)
